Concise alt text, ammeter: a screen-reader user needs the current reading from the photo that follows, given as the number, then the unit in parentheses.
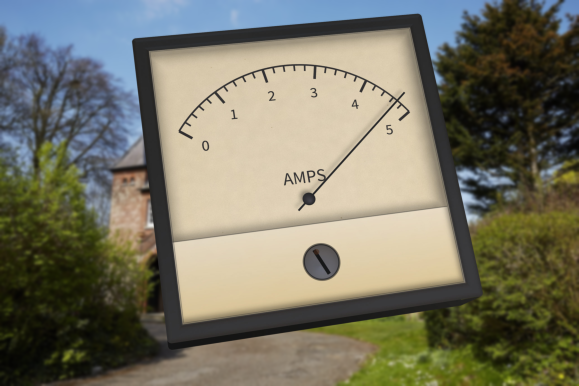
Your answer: 4.7 (A)
